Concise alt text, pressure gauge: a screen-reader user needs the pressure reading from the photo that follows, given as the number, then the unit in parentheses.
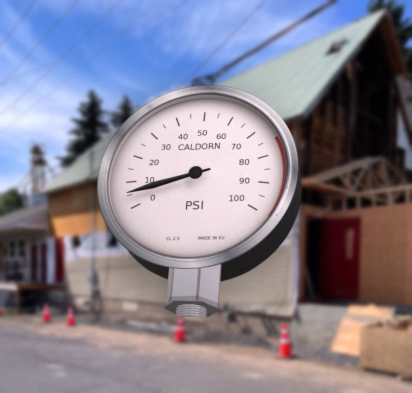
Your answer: 5 (psi)
